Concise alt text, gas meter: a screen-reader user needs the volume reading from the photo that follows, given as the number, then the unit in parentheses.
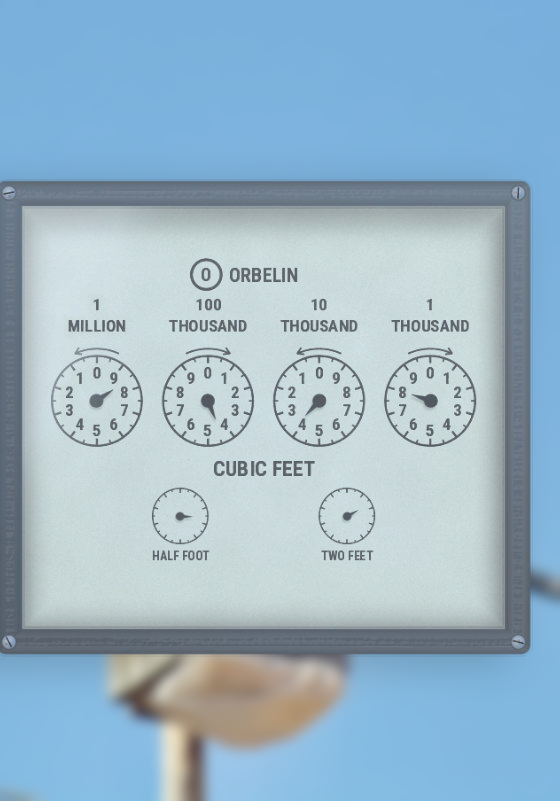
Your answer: 843800 (ft³)
